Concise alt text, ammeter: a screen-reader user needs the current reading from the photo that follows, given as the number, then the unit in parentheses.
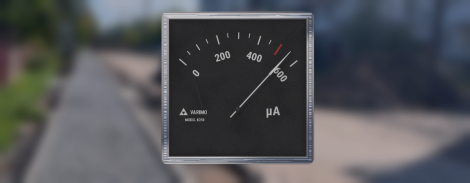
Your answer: 550 (µA)
